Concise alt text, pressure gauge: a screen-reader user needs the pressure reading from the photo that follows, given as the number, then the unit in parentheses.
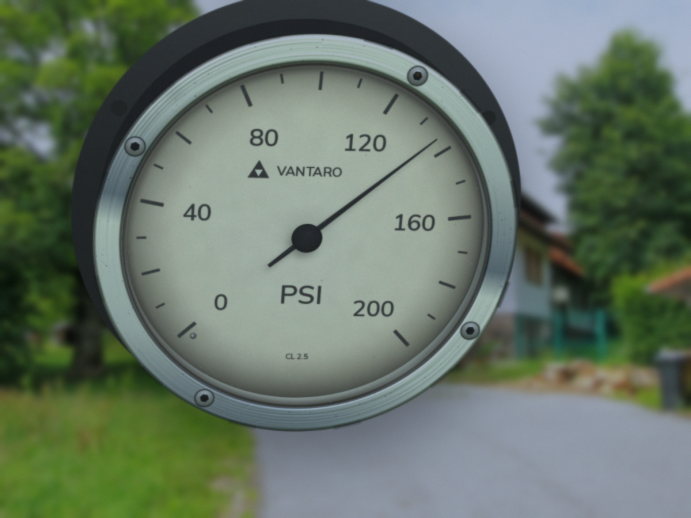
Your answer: 135 (psi)
